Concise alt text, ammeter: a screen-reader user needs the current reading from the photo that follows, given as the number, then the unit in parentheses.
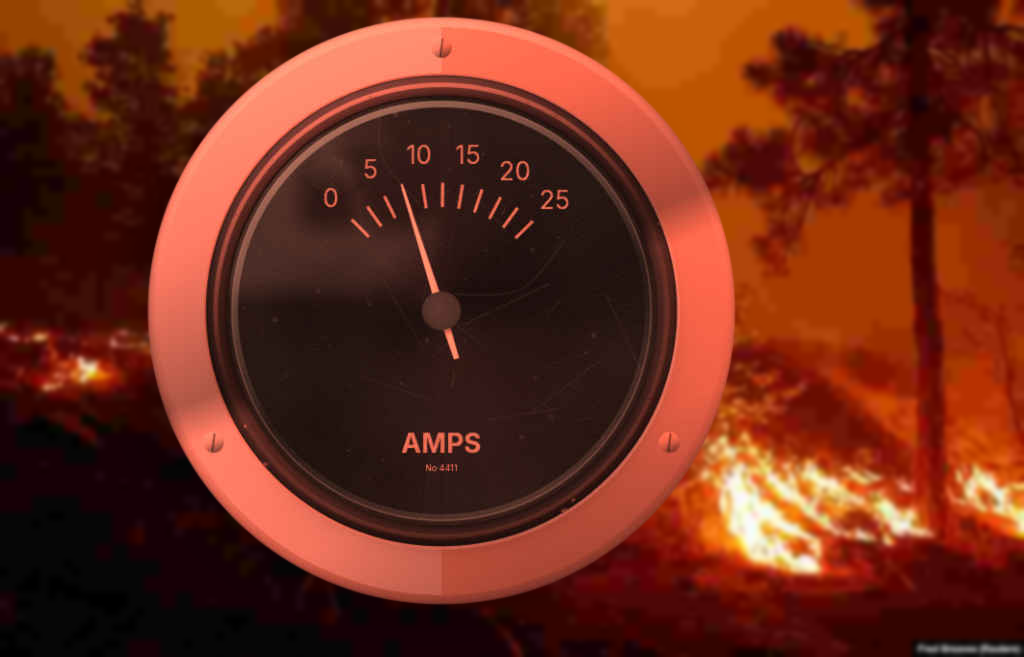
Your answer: 7.5 (A)
